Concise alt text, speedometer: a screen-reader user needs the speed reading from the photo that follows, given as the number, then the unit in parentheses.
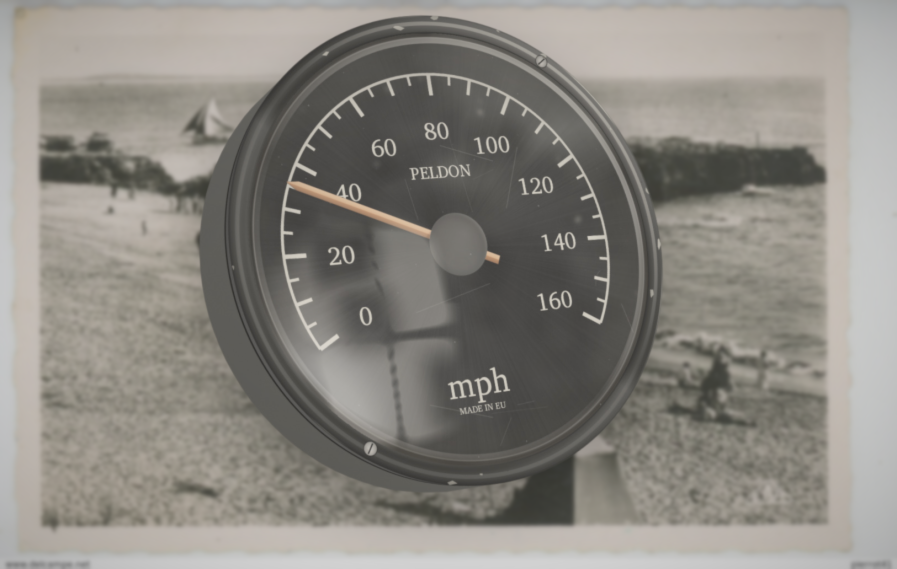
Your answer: 35 (mph)
